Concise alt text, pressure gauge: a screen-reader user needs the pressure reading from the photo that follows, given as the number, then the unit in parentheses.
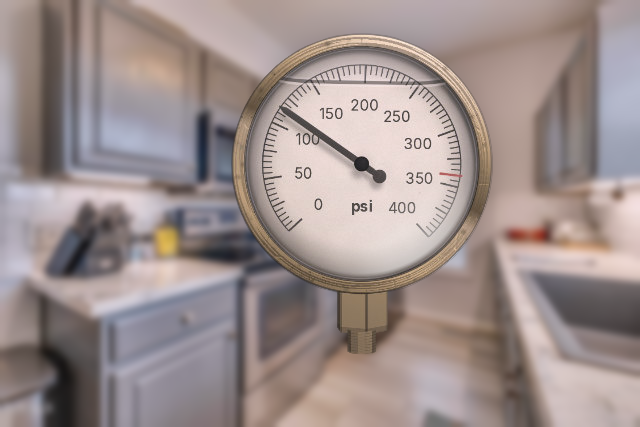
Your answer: 115 (psi)
